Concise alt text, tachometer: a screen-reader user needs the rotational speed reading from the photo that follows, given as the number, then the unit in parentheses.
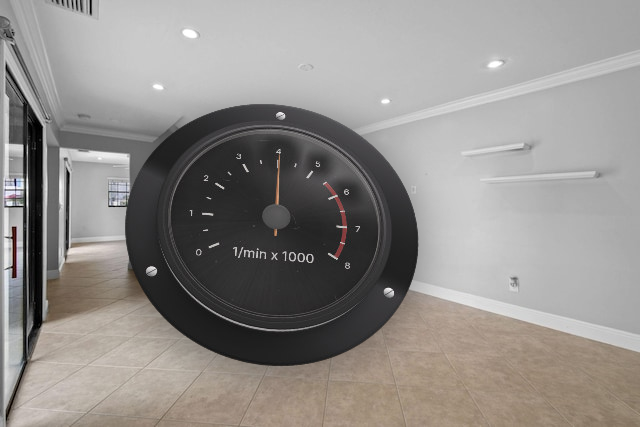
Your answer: 4000 (rpm)
